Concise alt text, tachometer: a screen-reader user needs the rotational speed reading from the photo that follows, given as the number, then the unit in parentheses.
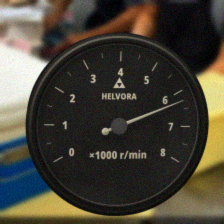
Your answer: 6250 (rpm)
